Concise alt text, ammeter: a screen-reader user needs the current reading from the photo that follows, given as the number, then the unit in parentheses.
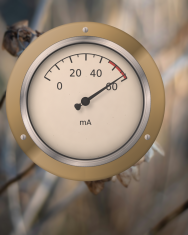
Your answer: 57.5 (mA)
